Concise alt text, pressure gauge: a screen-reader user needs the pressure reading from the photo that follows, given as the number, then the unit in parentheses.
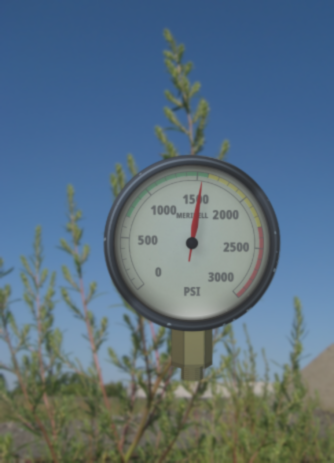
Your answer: 1550 (psi)
